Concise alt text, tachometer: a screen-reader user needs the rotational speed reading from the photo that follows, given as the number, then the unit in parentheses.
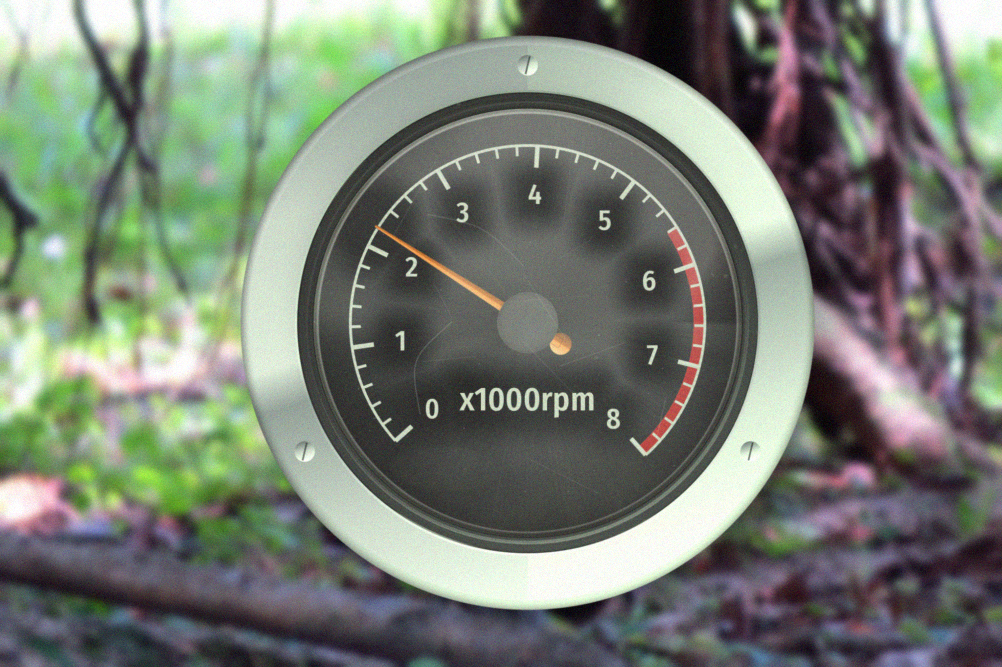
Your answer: 2200 (rpm)
